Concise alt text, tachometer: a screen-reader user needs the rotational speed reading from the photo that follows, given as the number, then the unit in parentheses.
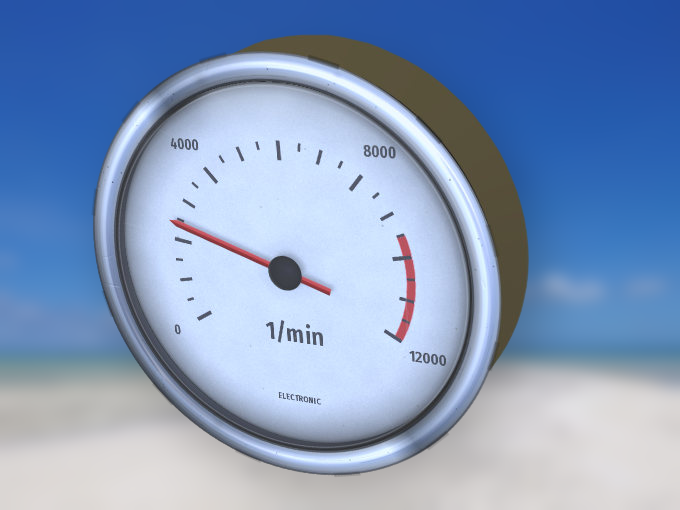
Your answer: 2500 (rpm)
